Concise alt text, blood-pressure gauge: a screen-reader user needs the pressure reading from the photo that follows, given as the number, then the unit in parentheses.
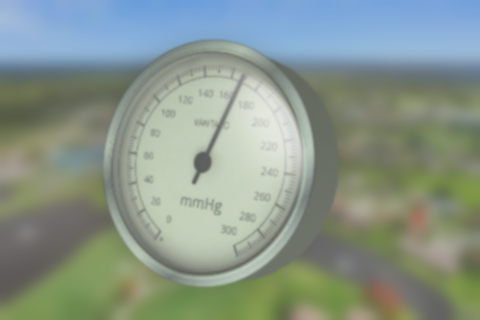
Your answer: 170 (mmHg)
